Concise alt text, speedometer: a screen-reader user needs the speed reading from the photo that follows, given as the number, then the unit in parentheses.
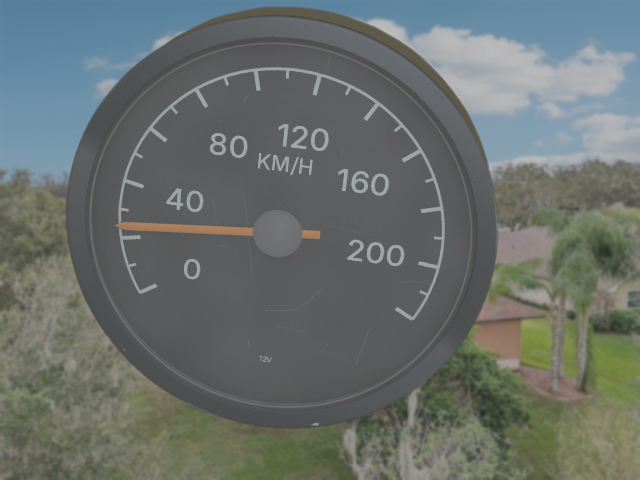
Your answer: 25 (km/h)
